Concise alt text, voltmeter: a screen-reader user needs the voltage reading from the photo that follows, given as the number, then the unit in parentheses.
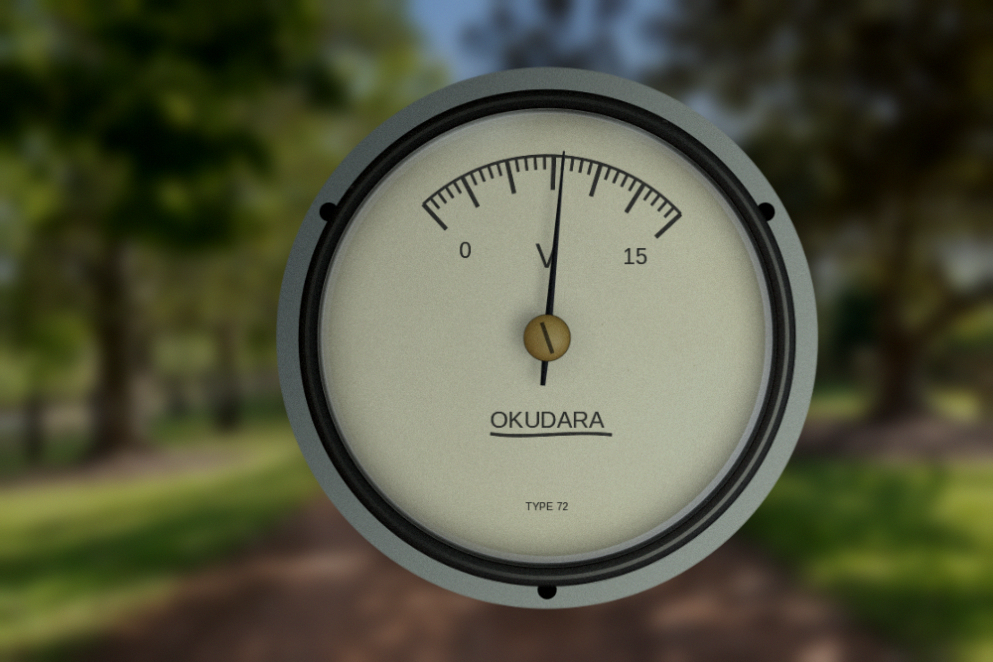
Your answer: 8 (V)
